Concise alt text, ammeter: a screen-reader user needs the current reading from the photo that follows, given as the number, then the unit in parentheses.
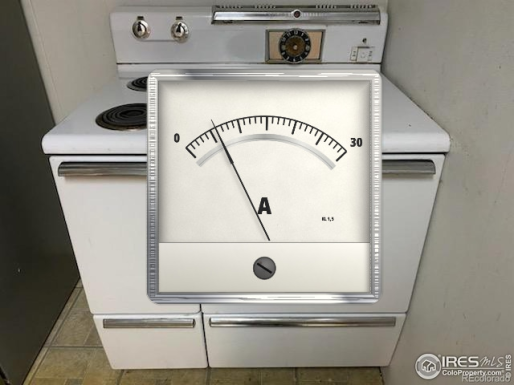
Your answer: 6 (A)
